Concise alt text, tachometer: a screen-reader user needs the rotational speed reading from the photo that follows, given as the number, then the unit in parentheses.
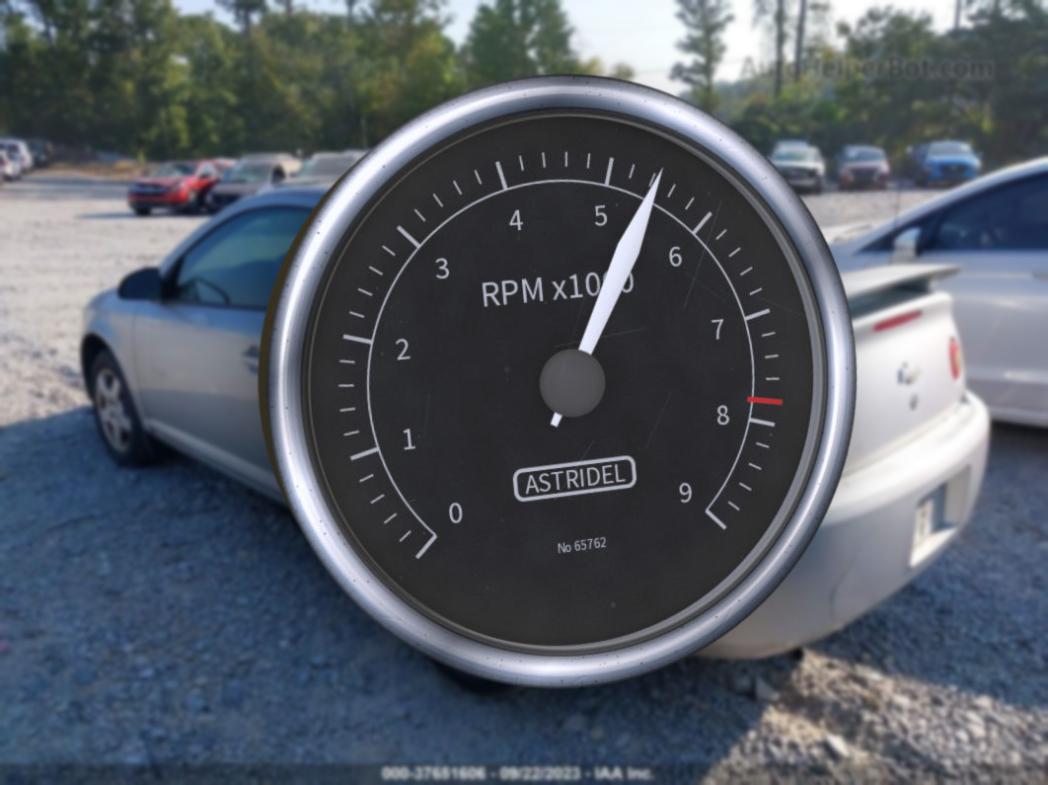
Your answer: 5400 (rpm)
